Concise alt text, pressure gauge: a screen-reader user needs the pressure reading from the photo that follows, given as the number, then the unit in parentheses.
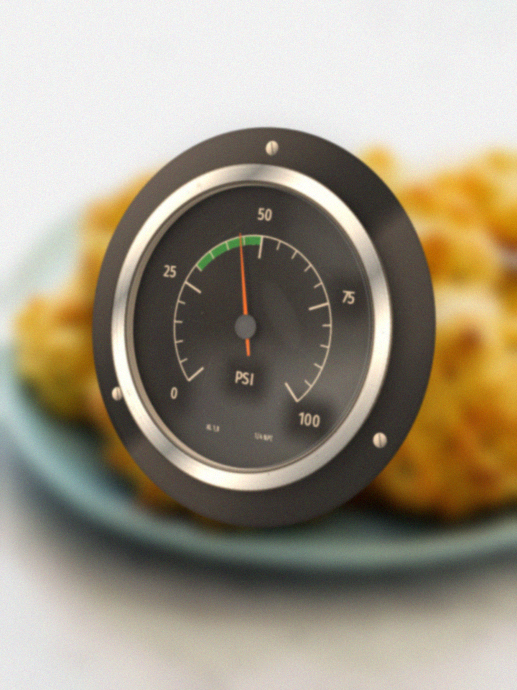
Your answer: 45 (psi)
